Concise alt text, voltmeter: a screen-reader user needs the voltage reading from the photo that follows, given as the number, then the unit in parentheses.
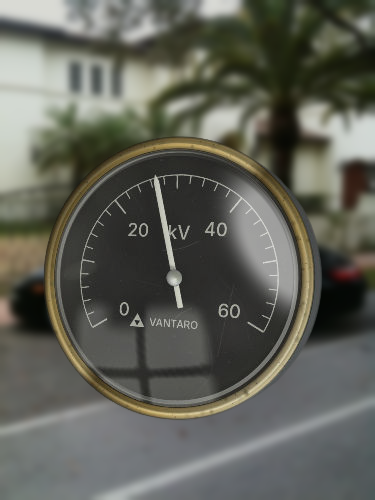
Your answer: 27 (kV)
